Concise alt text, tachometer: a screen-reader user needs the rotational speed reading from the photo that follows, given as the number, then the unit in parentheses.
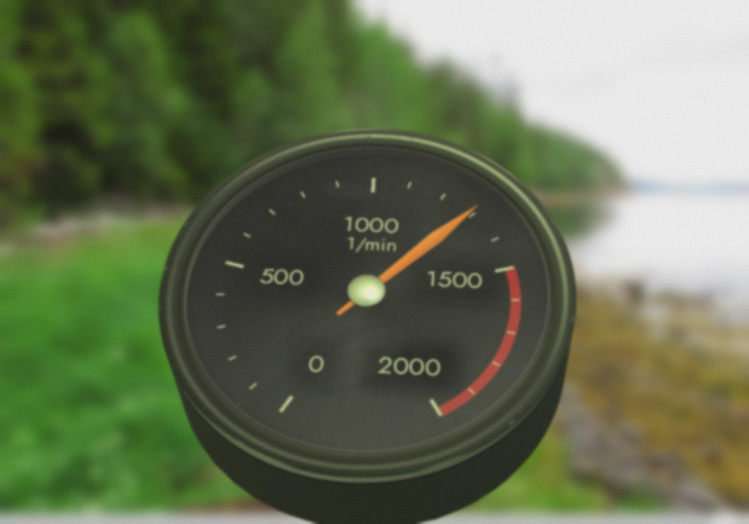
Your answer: 1300 (rpm)
